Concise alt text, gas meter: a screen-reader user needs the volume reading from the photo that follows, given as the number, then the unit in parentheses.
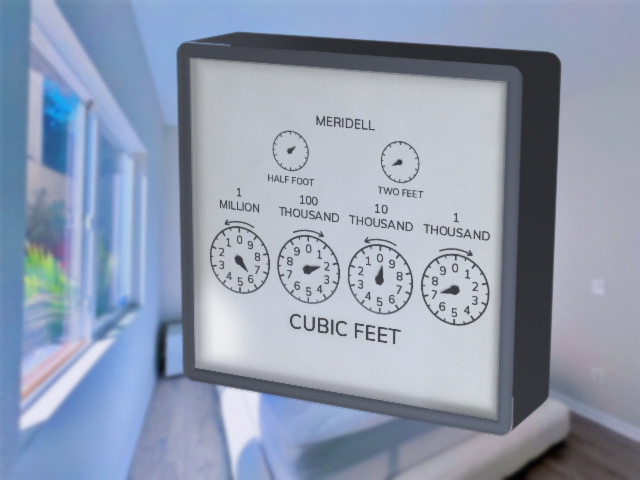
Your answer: 619700 (ft³)
